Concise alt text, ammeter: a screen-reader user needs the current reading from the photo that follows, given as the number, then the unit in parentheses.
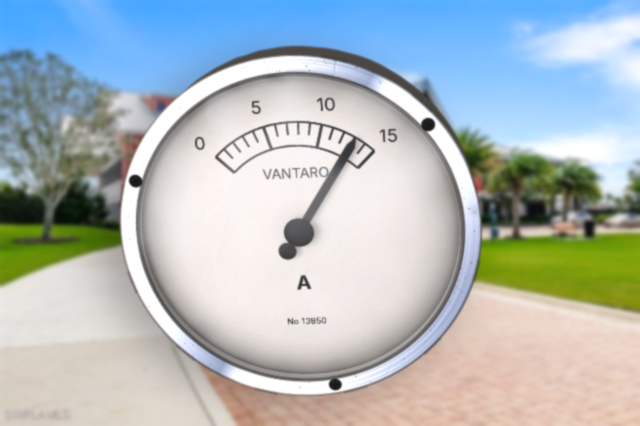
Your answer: 13 (A)
